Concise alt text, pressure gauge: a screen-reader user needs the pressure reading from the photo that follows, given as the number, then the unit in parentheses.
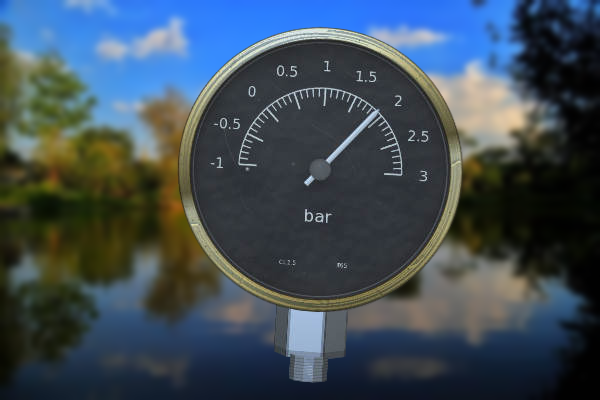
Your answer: 1.9 (bar)
